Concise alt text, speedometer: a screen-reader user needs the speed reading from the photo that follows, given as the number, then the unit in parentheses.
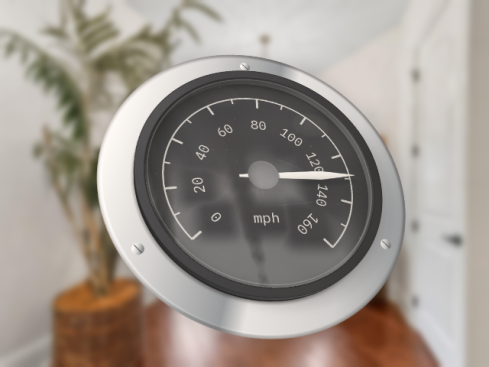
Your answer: 130 (mph)
